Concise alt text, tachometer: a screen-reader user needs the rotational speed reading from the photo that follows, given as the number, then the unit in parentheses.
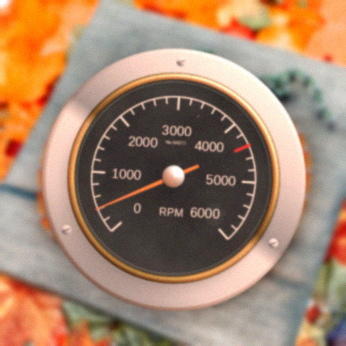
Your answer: 400 (rpm)
